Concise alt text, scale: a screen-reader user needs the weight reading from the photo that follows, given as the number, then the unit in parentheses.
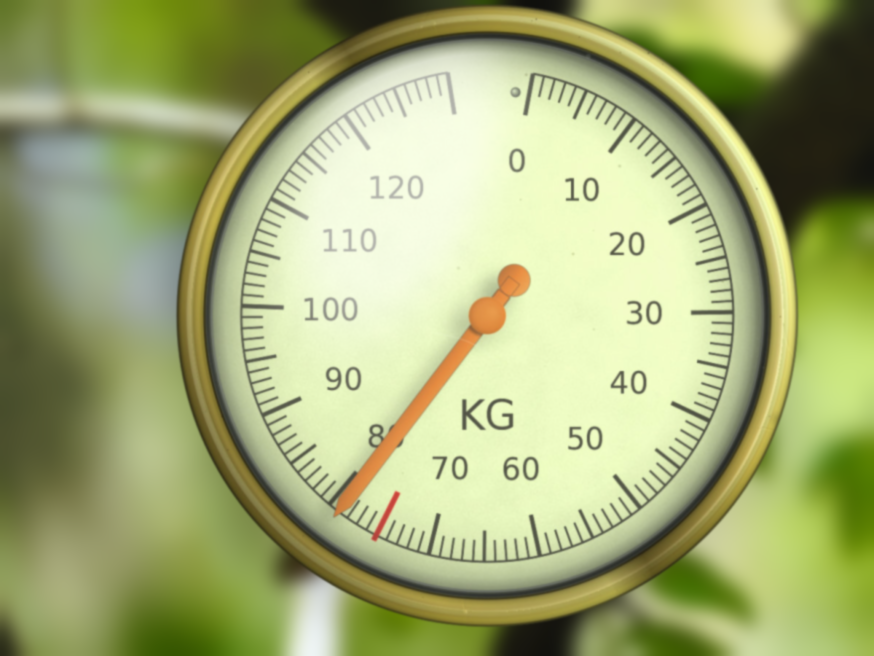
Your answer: 79 (kg)
